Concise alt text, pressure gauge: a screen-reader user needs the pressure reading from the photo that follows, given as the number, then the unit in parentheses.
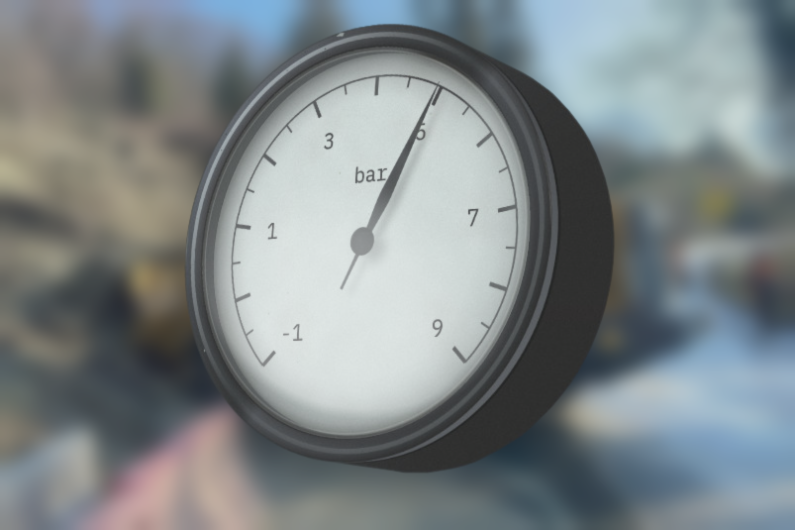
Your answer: 5 (bar)
